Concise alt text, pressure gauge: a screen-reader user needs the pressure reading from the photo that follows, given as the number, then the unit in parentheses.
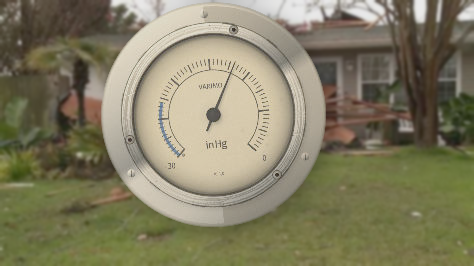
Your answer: -12 (inHg)
